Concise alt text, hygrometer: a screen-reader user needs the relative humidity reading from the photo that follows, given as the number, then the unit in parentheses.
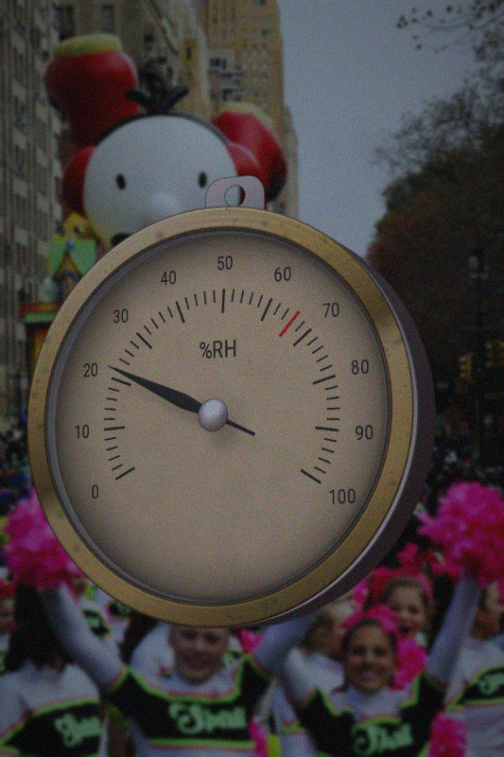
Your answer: 22 (%)
